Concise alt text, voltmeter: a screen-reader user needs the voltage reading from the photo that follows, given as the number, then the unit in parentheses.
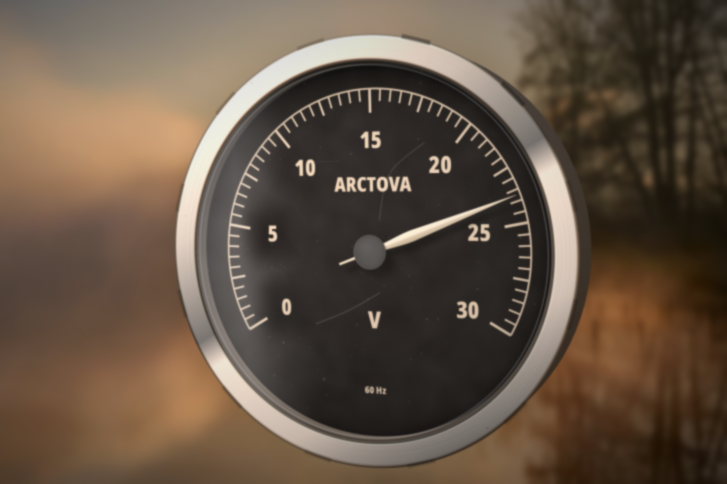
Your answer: 23.75 (V)
